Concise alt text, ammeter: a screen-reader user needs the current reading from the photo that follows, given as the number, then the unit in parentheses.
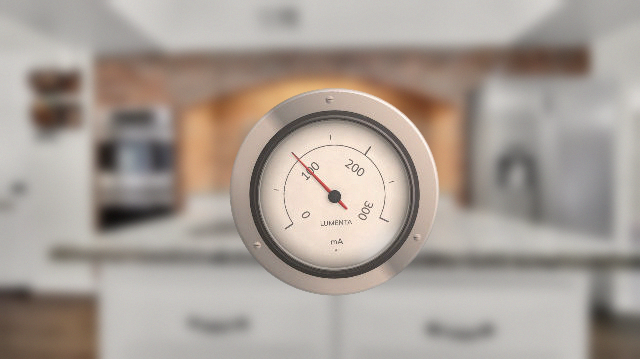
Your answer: 100 (mA)
